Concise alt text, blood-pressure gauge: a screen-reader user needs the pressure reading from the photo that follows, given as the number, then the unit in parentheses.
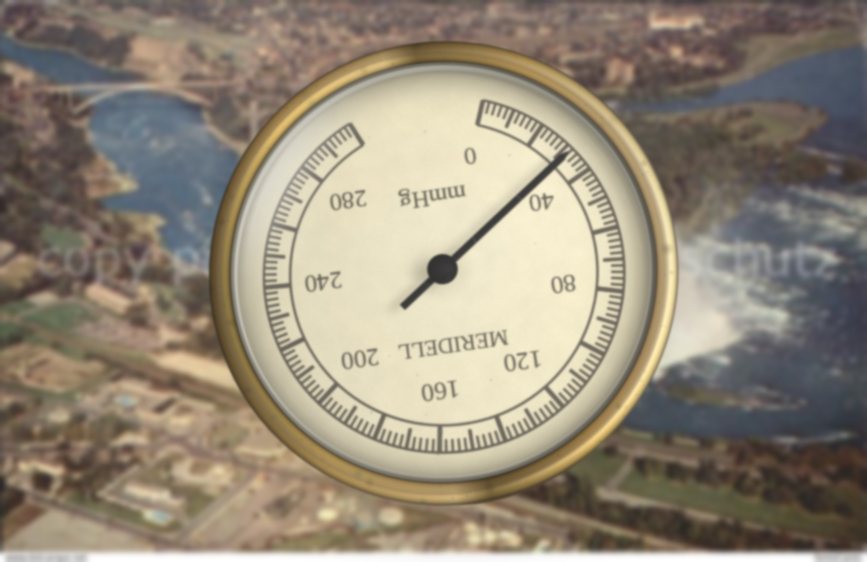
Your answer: 32 (mmHg)
